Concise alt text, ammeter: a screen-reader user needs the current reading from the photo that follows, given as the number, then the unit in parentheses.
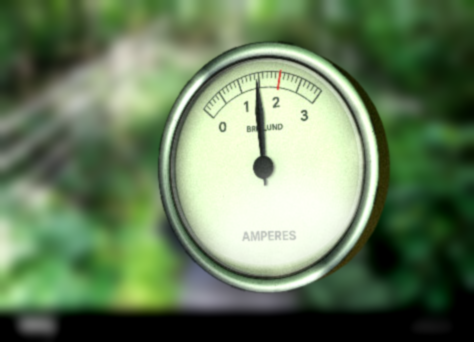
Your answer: 1.5 (A)
